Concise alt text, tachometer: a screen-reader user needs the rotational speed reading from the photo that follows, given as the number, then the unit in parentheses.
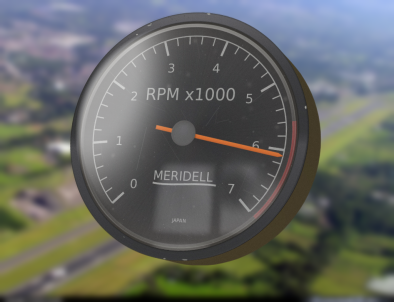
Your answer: 6100 (rpm)
